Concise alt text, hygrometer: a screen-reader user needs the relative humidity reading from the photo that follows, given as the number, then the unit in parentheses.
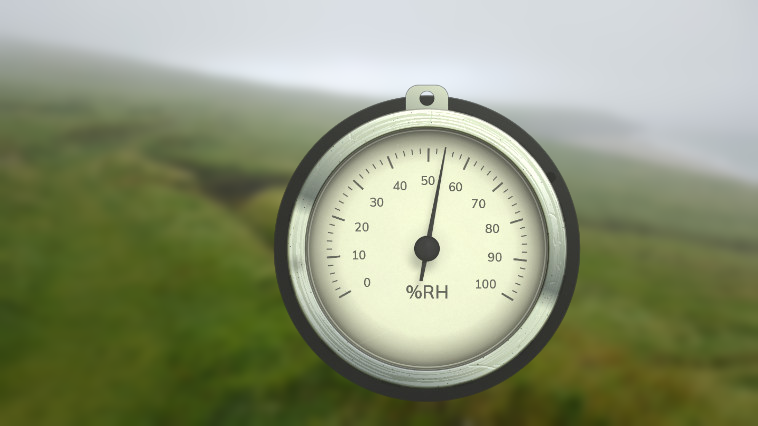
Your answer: 54 (%)
